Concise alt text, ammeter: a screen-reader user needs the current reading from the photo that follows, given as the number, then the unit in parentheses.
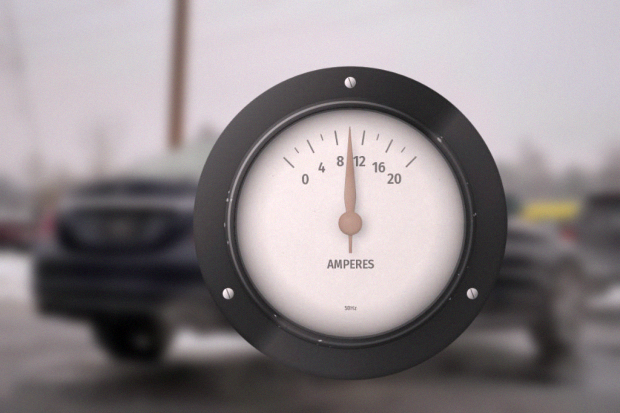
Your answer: 10 (A)
